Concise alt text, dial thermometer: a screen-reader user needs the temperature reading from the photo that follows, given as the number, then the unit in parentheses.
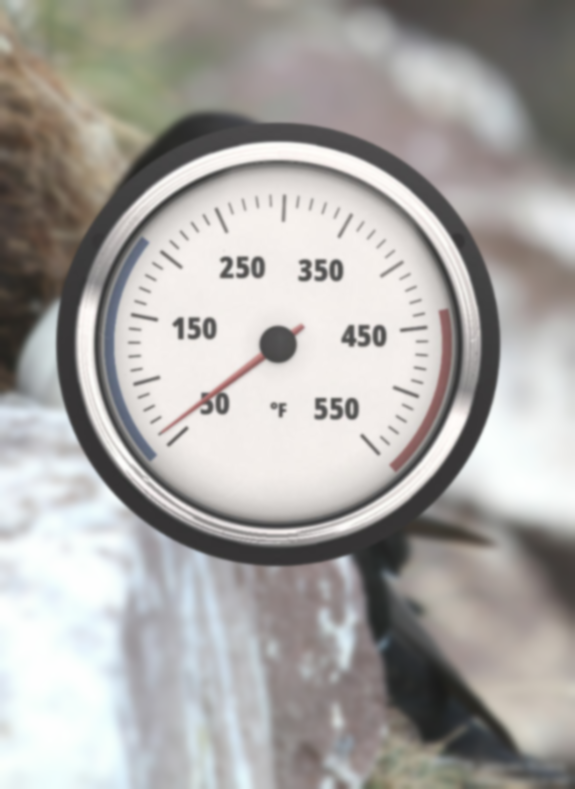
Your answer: 60 (°F)
